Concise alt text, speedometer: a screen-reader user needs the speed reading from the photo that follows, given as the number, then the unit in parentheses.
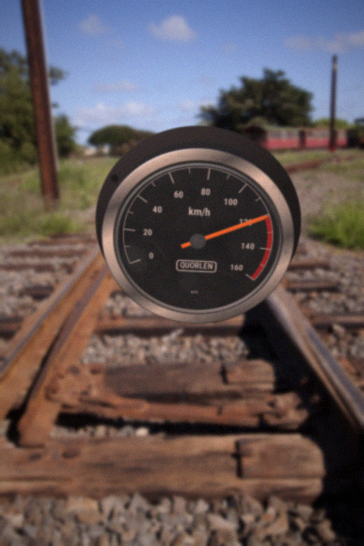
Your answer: 120 (km/h)
